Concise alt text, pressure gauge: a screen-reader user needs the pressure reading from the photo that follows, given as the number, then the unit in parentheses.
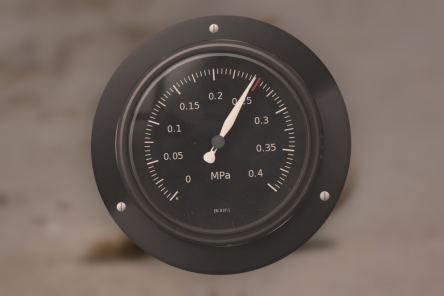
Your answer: 0.25 (MPa)
